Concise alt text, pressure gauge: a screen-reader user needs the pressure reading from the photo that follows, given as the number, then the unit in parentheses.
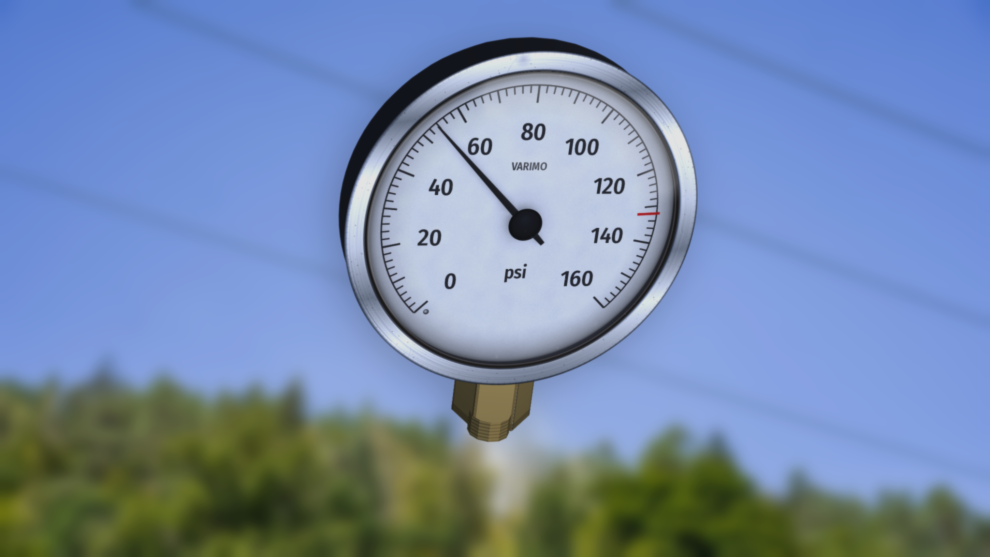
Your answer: 54 (psi)
